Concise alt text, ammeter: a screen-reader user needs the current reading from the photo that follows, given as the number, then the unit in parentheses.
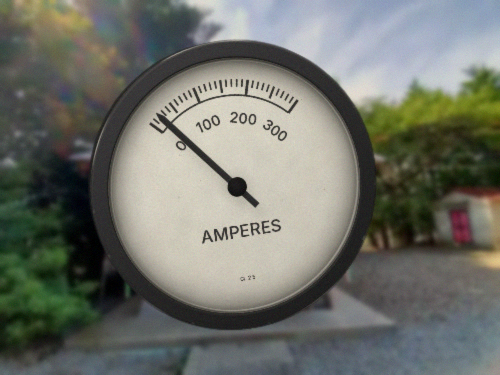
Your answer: 20 (A)
